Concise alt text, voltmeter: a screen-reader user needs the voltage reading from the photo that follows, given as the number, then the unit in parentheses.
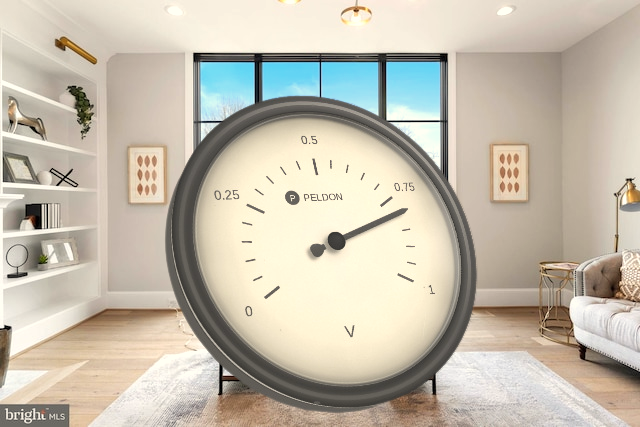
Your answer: 0.8 (V)
